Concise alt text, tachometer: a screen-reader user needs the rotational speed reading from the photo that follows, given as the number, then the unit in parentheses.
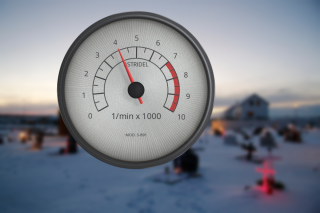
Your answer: 4000 (rpm)
